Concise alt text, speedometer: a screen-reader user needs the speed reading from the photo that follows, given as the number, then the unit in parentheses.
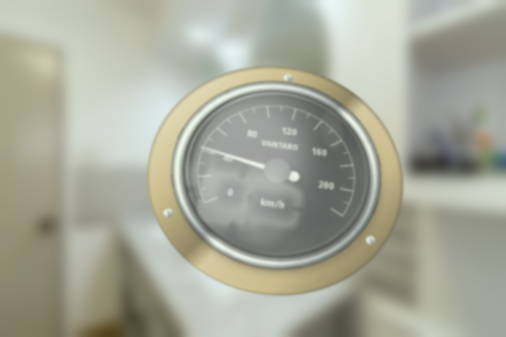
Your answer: 40 (km/h)
